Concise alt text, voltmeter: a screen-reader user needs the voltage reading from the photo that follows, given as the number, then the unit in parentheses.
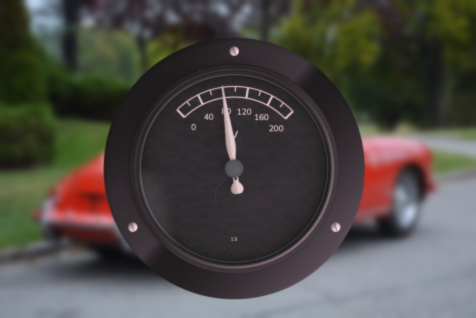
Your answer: 80 (V)
